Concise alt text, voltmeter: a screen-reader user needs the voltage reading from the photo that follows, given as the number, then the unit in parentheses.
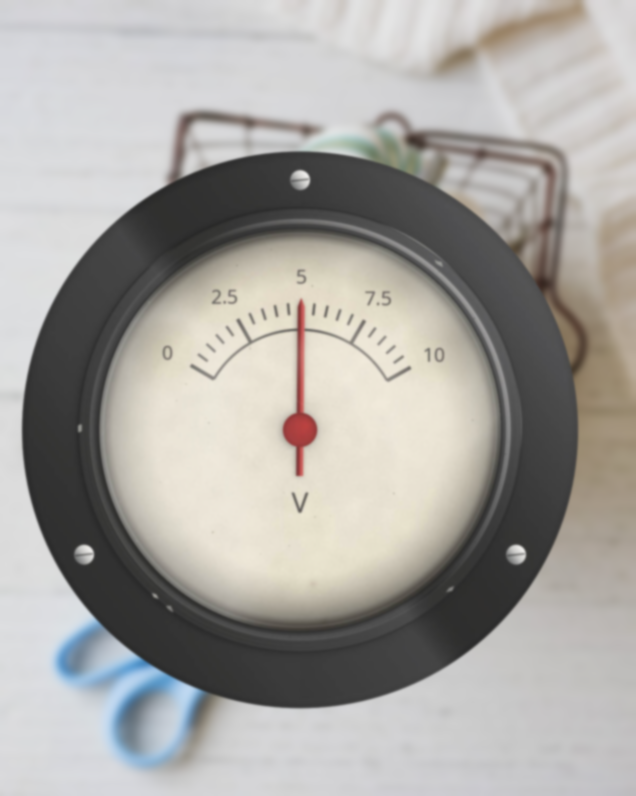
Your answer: 5 (V)
